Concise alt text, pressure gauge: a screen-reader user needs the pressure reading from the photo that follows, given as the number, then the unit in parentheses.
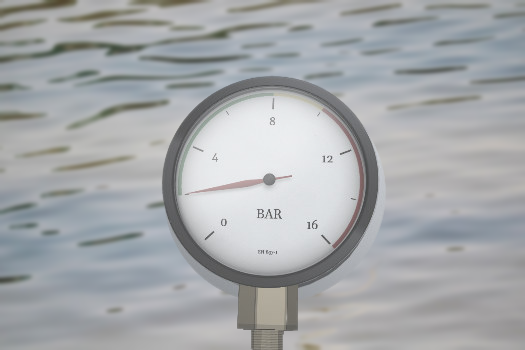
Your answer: 2 (bar)
